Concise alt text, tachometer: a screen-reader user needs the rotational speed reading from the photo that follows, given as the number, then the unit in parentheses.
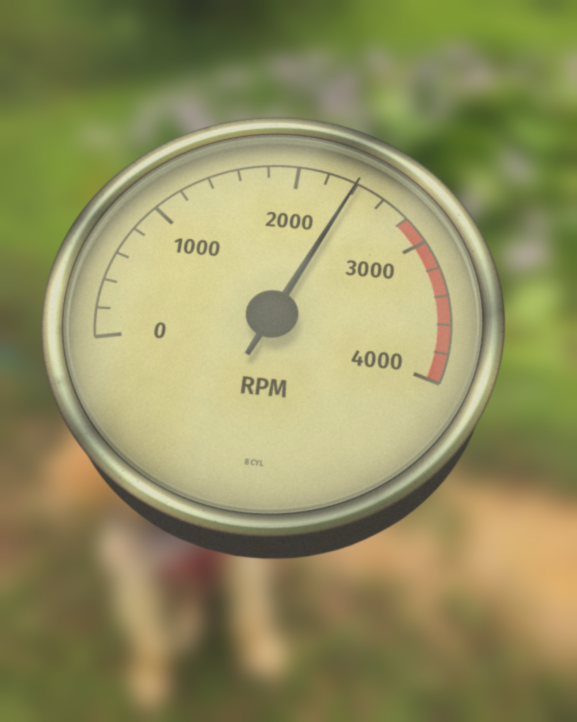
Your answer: 2400 (rpm)
